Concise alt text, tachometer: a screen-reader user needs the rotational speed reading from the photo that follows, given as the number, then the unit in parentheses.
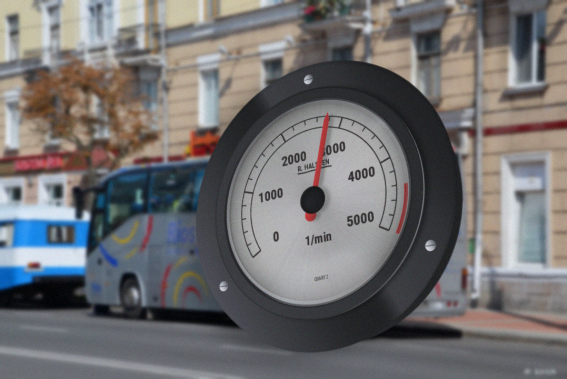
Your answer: 2800 (rpm)
